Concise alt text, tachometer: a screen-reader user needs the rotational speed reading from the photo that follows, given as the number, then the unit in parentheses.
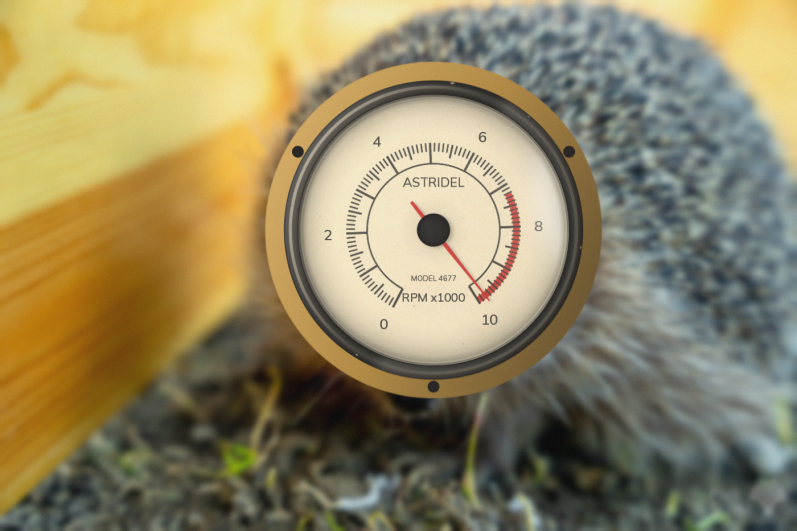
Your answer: 9800 (rpm)
